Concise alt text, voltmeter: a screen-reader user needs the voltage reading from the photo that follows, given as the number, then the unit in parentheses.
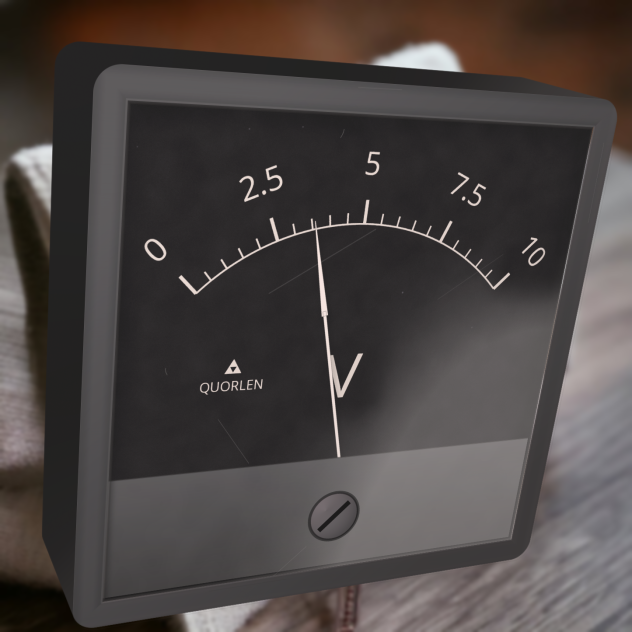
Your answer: 3.5 (V)
